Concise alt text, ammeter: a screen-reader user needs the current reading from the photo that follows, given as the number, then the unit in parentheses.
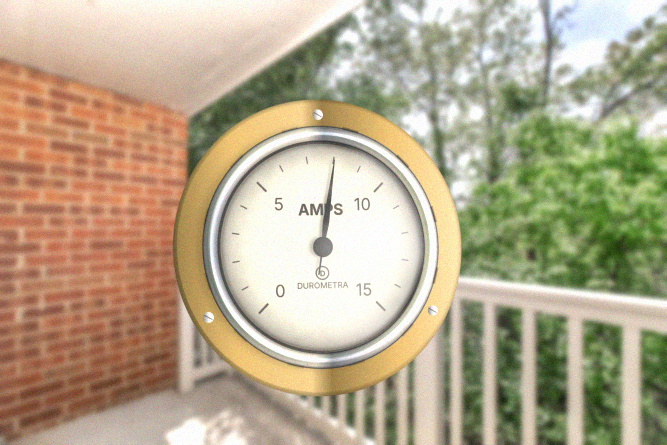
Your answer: 8 (A)
